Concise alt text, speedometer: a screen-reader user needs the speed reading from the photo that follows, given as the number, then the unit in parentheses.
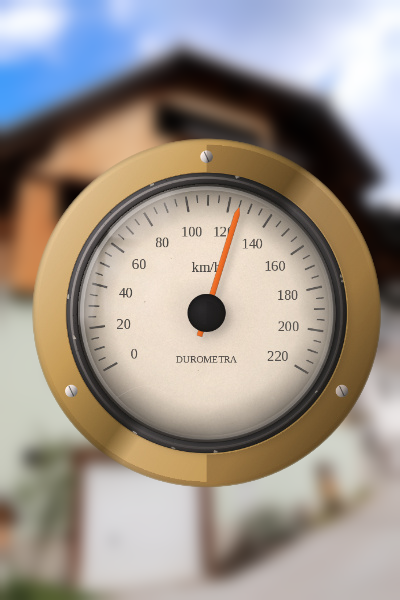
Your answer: 125 (km/h)
